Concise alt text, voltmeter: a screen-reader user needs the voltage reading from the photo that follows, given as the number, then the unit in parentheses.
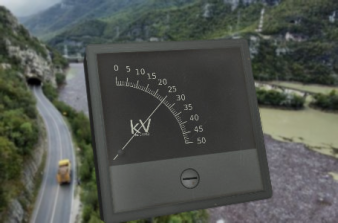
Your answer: 25 (kV)
